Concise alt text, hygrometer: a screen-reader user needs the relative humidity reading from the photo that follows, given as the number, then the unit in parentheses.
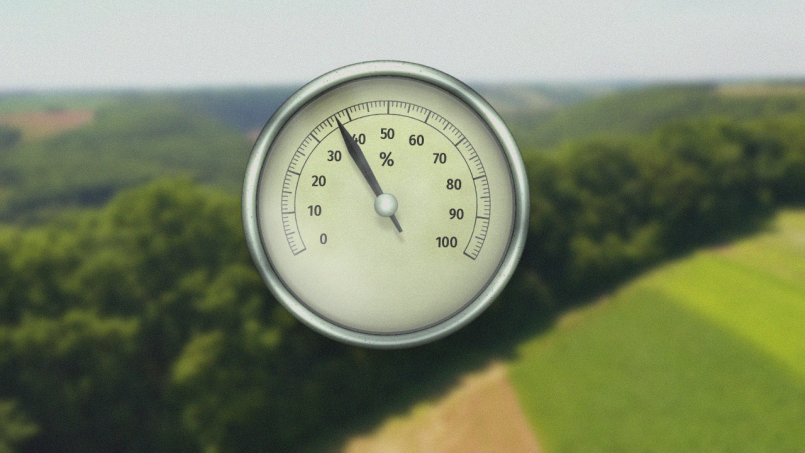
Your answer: 37 (%)
